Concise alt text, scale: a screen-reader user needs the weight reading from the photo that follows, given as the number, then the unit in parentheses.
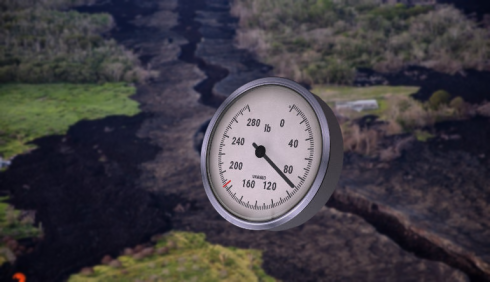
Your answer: 90 (lb)
